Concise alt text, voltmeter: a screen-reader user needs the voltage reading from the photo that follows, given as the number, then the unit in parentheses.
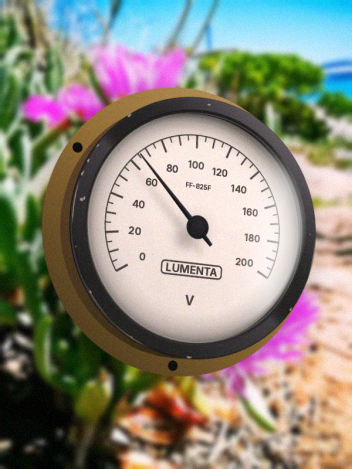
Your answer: 65 (V)
